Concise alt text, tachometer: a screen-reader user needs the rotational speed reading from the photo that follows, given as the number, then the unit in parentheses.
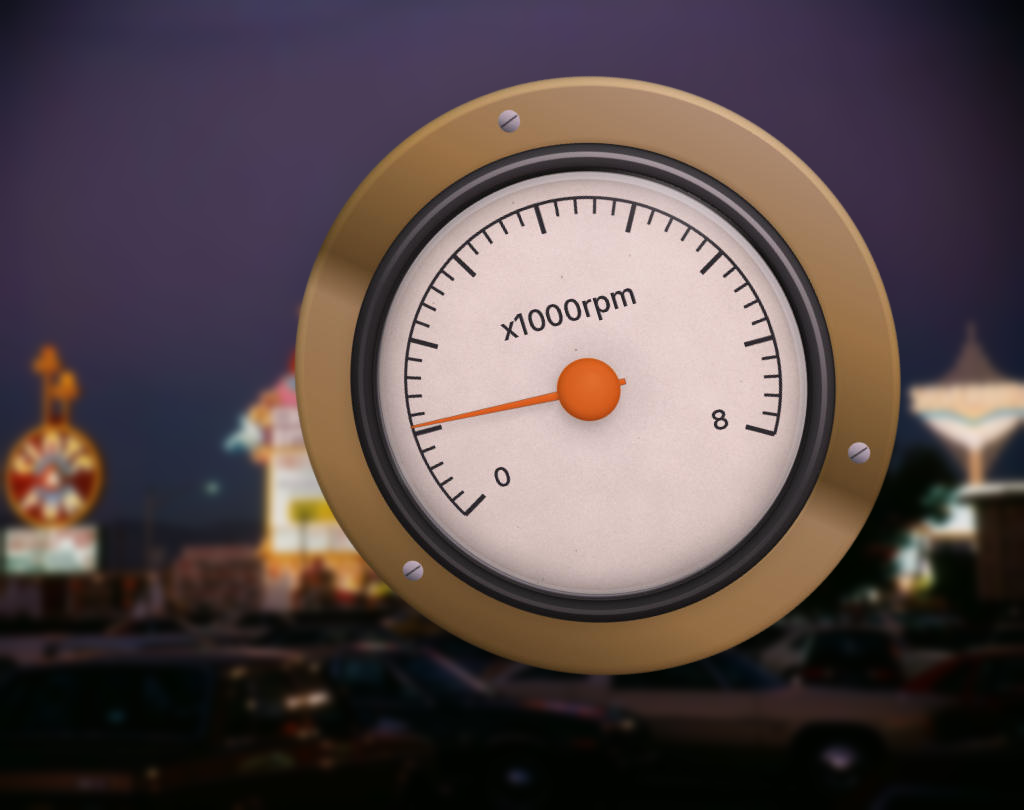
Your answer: 1100 (rpm)
